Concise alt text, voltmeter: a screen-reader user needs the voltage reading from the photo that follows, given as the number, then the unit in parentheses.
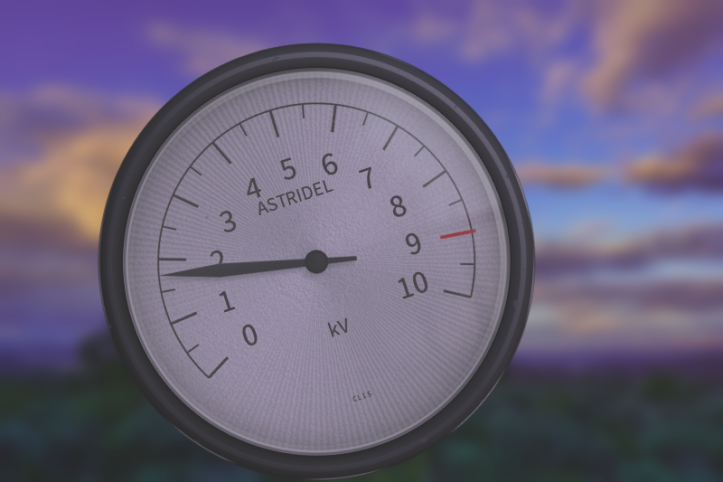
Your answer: 1.75 (kV)
